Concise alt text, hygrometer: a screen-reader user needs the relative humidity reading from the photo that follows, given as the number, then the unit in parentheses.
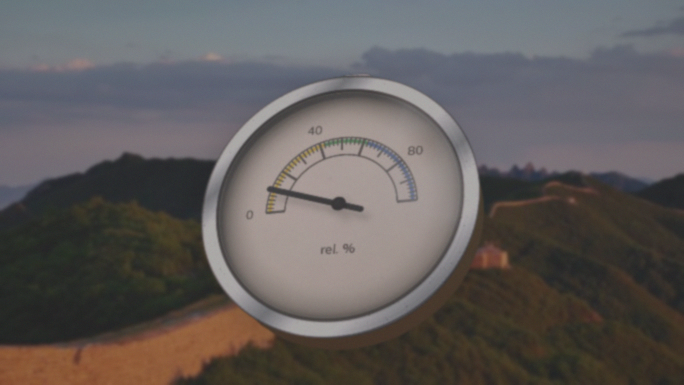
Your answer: 10 (%)
